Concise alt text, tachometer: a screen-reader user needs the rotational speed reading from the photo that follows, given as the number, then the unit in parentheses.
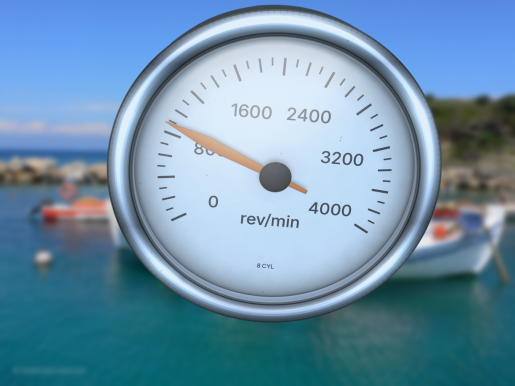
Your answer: 900 (rpm)
